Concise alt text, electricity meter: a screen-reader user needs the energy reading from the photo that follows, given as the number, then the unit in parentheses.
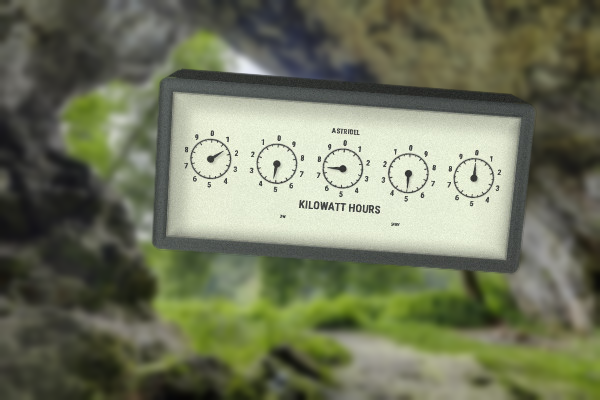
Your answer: 14750 (kWh)
